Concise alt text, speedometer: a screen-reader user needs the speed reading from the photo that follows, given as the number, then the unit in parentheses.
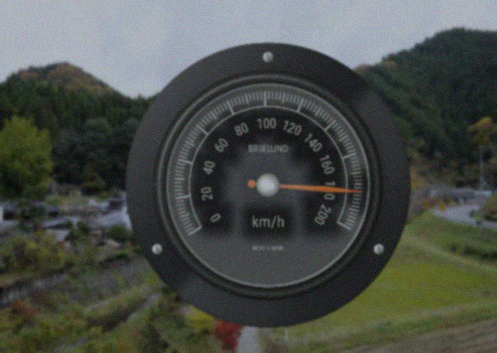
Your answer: 180 (km/h)
